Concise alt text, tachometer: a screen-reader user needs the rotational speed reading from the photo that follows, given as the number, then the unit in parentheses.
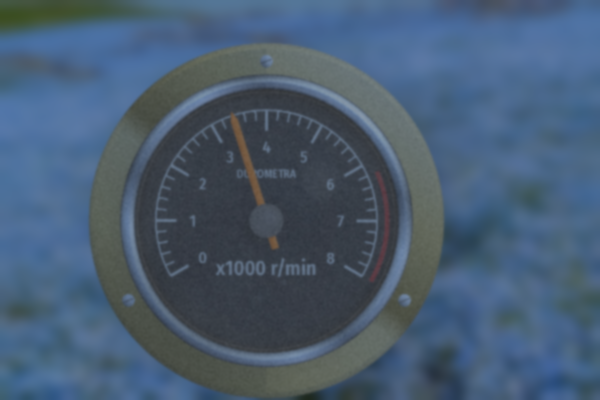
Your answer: 3400 (rpm)
